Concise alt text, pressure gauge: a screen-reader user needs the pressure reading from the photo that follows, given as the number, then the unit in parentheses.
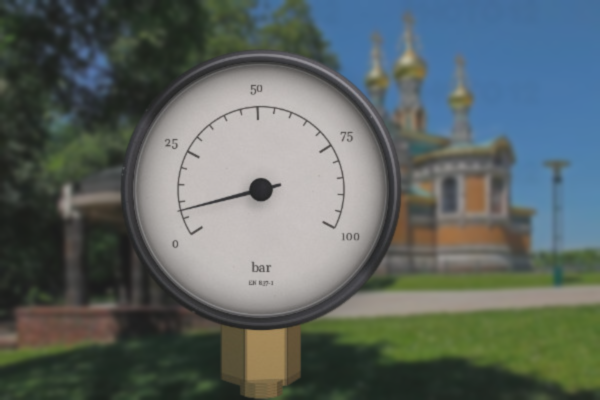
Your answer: 7.5 (bar)
